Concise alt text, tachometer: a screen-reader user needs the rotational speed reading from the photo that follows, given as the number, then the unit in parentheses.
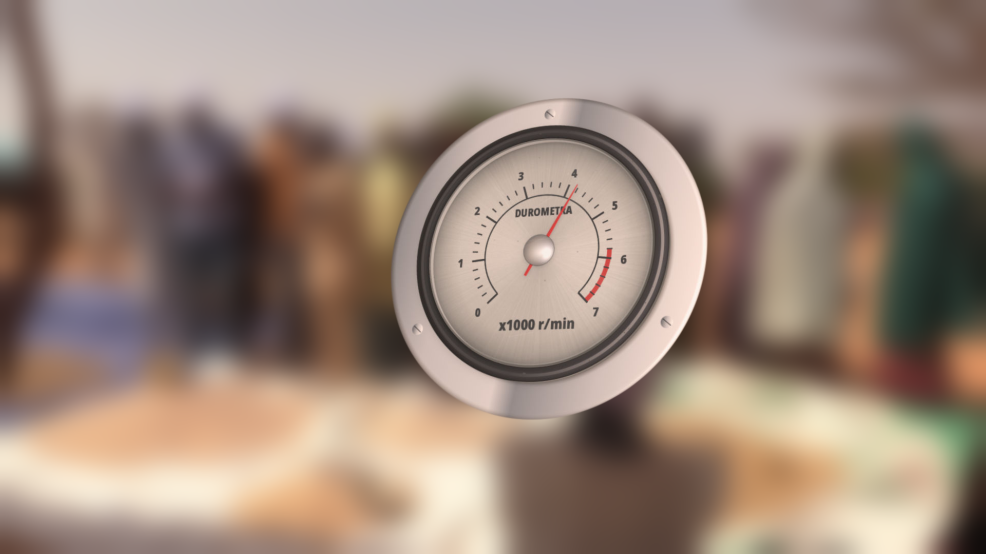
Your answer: 4200 (rpm)
